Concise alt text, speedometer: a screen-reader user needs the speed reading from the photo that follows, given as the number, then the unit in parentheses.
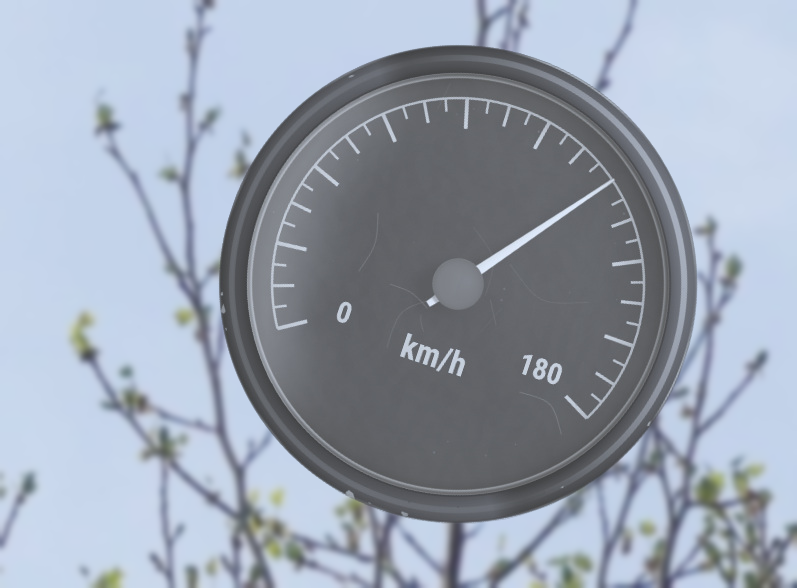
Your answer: 120 (km/h)
